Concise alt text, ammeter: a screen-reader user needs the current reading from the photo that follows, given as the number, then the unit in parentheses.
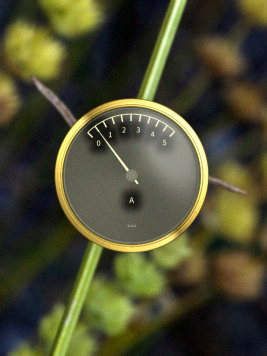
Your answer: 0.5 (A)
